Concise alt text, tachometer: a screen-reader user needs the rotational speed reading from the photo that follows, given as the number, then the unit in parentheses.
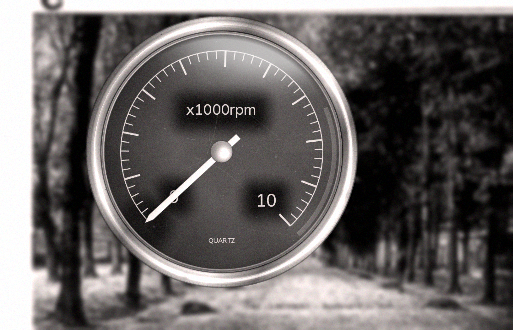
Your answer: 0 (rpm)
